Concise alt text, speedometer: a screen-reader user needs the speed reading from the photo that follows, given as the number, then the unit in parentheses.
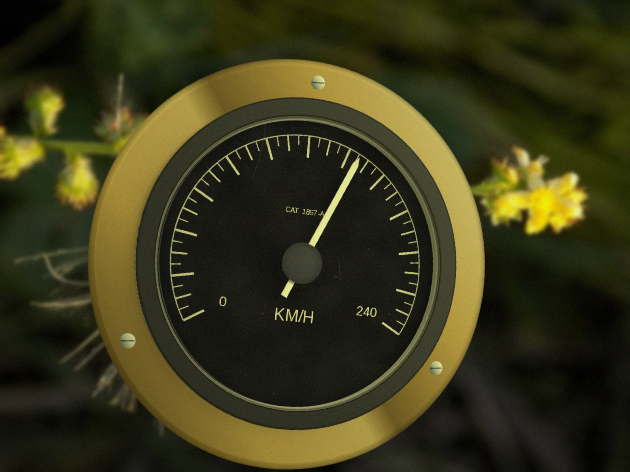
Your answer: 145 (km/h)
